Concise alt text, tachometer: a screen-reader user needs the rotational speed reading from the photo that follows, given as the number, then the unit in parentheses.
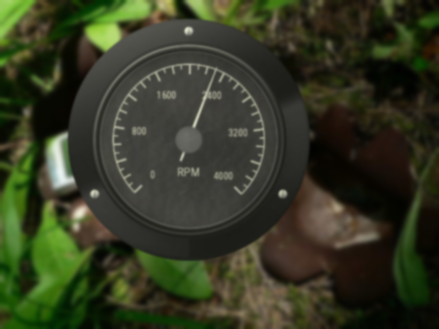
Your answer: 2300 (rpm)
